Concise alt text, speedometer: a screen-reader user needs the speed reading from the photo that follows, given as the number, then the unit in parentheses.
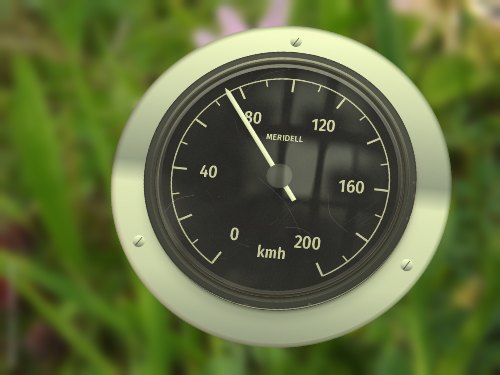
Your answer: 75 (km/h)
